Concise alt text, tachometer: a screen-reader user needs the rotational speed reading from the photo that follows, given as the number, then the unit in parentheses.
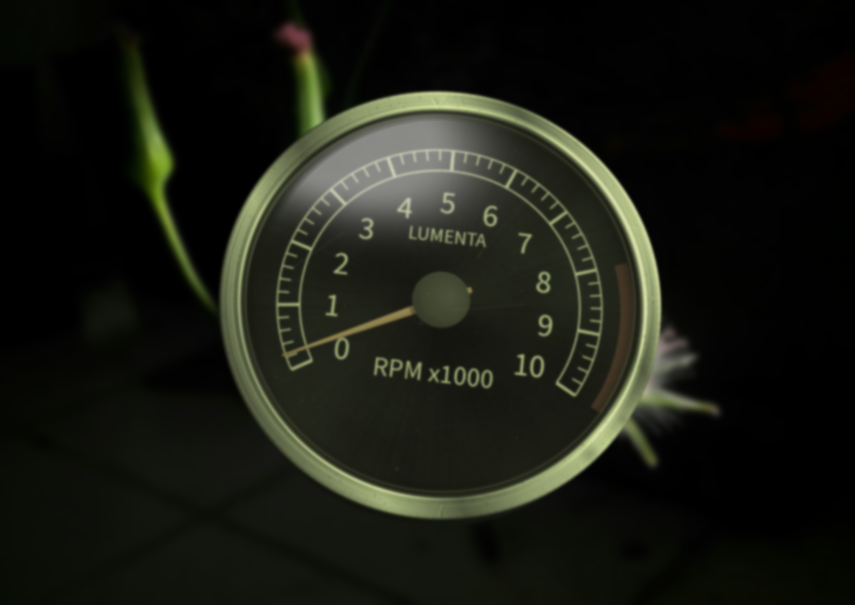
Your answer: 200 (rpm)
